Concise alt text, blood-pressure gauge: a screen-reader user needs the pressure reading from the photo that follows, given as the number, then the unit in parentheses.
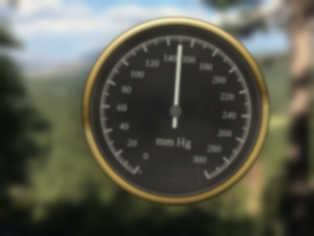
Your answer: 150 (mmHg)
